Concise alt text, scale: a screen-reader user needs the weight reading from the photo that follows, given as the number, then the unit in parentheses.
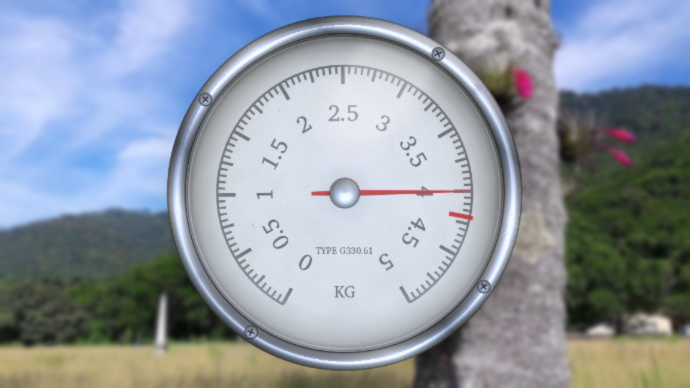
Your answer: 4 (kg)
